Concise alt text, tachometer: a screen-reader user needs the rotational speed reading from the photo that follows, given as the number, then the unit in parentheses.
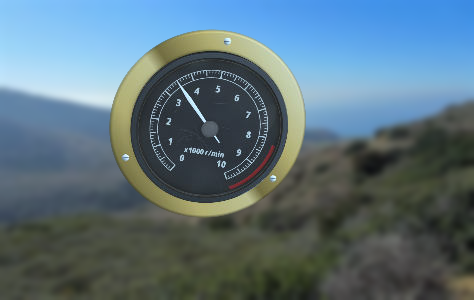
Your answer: 3500 (rpm)
